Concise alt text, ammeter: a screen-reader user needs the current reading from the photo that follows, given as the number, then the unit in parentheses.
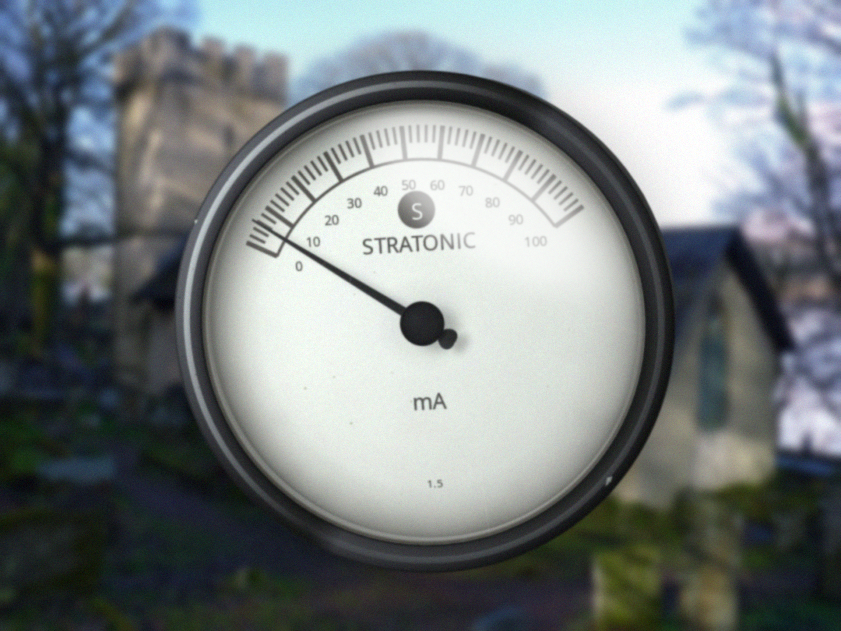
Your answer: 6 (mA)
